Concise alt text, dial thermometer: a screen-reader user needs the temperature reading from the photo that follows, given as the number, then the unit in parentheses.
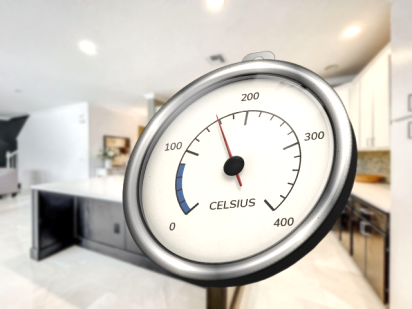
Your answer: 160 (°C)
